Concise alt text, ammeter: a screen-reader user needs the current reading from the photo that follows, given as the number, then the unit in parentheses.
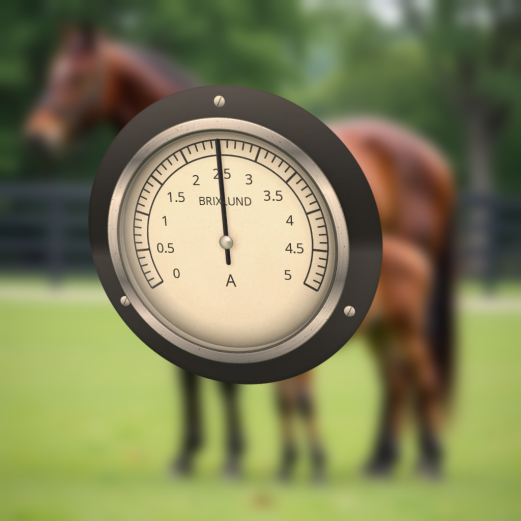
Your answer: 2.5 (A)
